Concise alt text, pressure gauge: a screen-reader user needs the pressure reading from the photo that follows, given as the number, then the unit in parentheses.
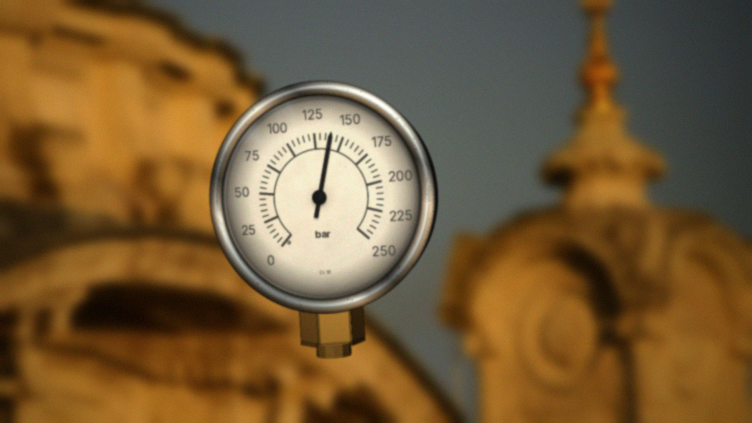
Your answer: 140 (bar)
